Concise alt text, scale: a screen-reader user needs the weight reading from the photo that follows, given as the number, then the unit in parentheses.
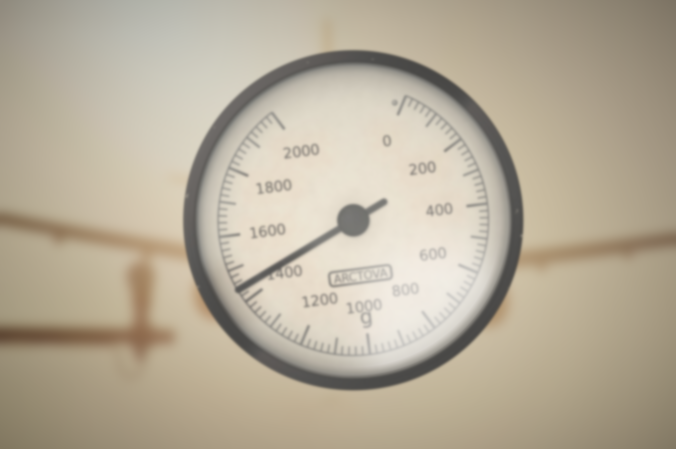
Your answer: 1440 (g)
